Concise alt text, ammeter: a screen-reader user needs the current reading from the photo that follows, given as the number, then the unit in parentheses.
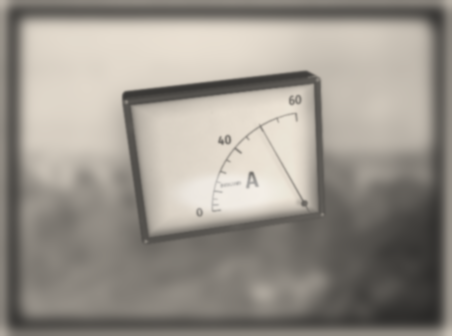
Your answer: 50 (A)
